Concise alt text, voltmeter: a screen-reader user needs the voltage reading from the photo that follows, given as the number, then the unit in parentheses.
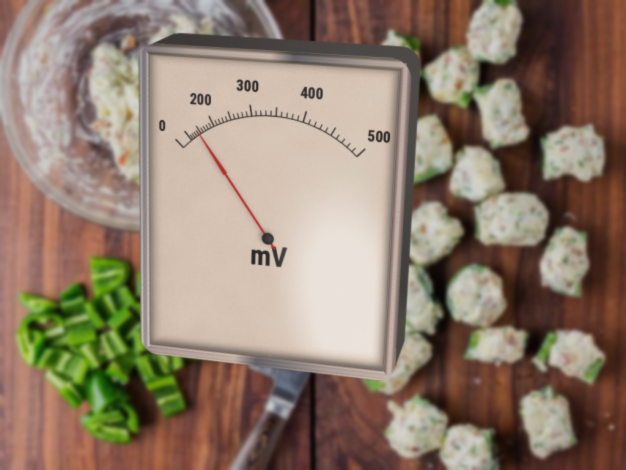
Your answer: 150 (mV)
